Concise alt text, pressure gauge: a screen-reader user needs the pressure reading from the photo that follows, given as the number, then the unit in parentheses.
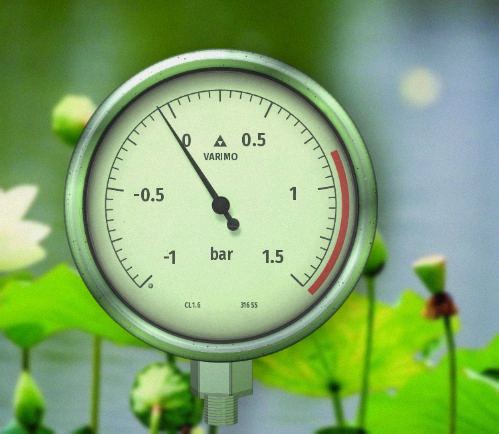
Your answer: -0.05 (bar)
